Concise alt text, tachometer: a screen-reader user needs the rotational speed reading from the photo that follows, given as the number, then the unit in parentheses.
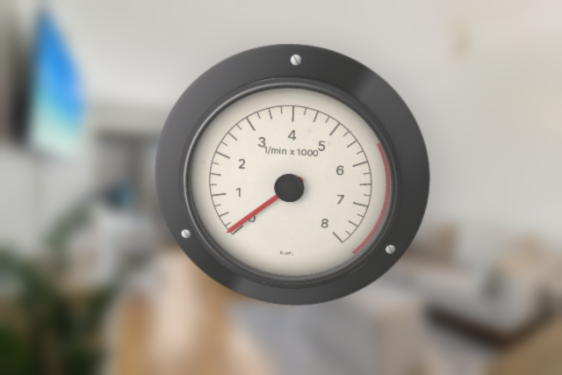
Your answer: 125 (rpm)
